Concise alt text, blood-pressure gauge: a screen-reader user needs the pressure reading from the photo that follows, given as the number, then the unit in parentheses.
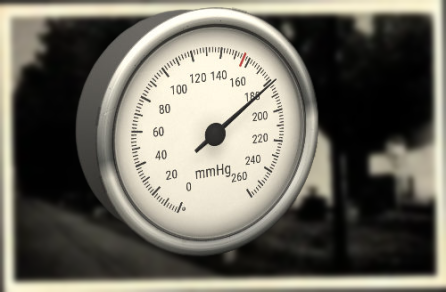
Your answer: 180 (mmHg)
